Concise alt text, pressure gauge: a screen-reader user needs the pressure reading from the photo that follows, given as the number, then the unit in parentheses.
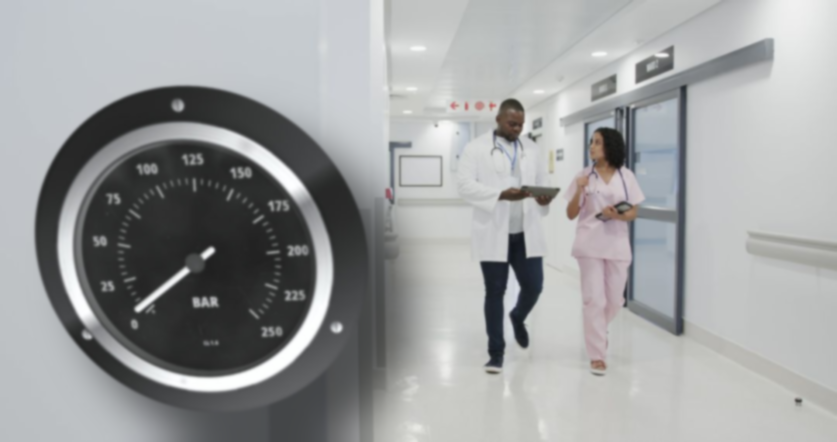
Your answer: 5 (bar)
